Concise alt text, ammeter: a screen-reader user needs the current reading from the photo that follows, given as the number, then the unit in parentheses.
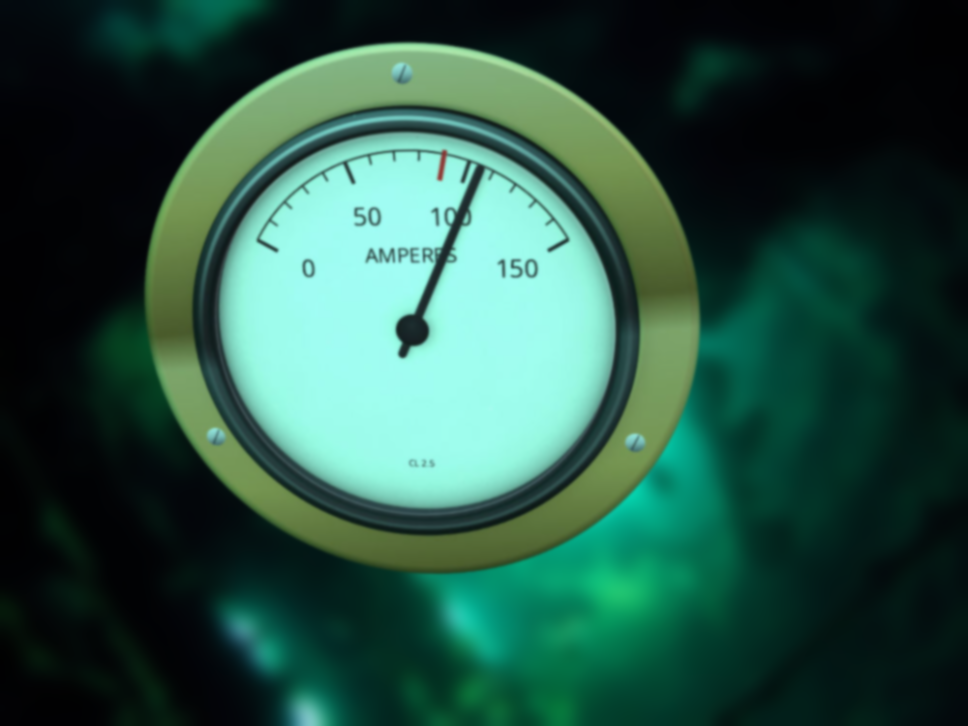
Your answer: 105 (A)
